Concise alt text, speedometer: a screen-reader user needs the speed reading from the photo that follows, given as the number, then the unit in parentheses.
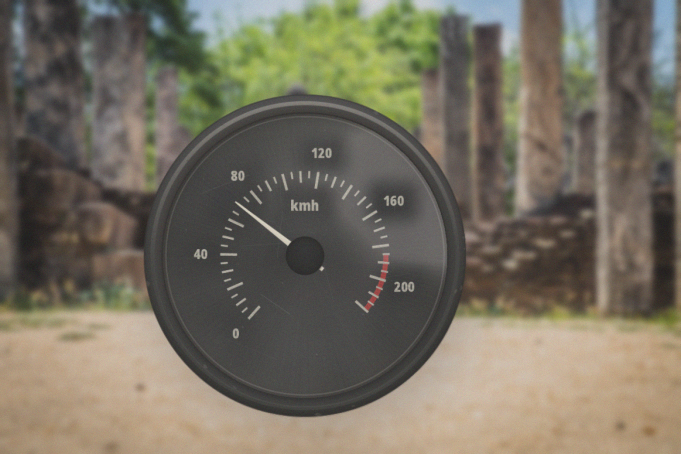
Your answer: 70 (km/h)
